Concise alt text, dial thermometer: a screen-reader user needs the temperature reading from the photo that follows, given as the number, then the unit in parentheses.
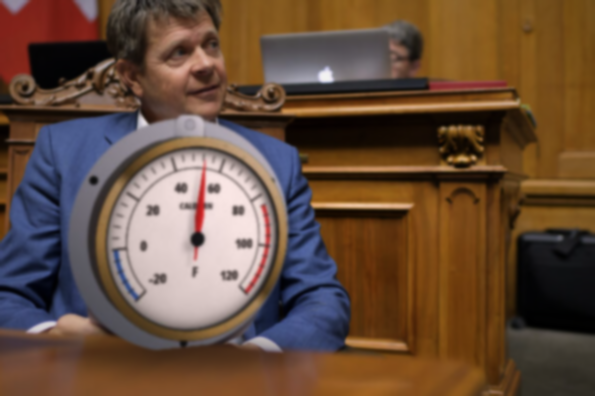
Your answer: 52 (°F)
